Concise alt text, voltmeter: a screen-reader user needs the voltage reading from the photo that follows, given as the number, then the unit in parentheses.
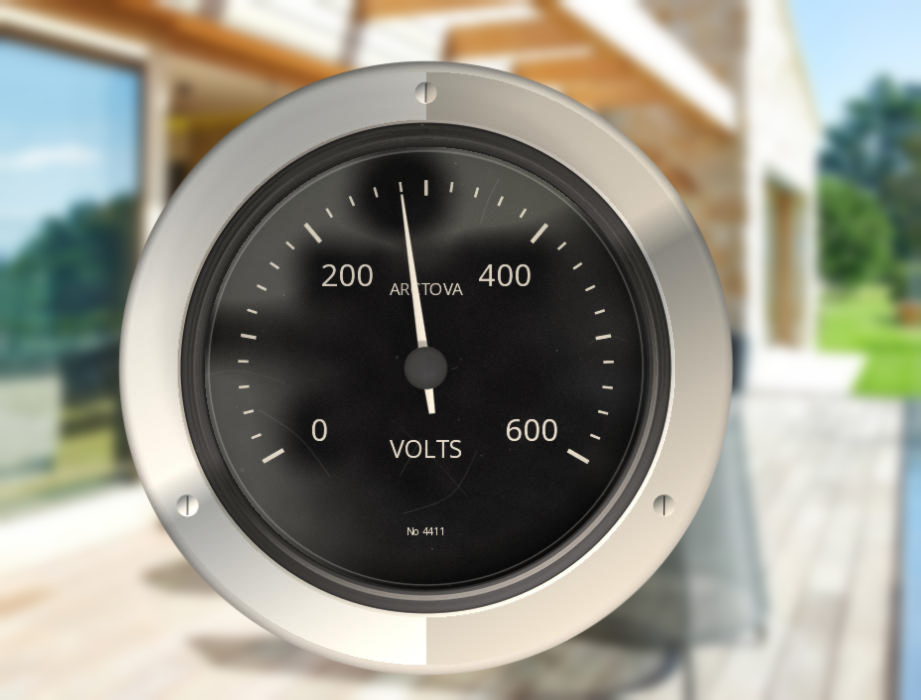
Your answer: 280 (V)
